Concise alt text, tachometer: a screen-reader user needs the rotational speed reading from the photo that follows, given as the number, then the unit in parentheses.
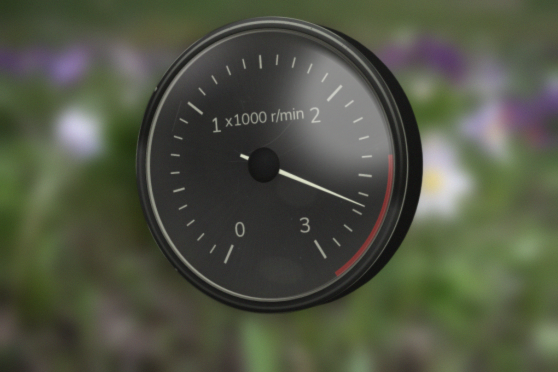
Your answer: 2650 (rpm)
